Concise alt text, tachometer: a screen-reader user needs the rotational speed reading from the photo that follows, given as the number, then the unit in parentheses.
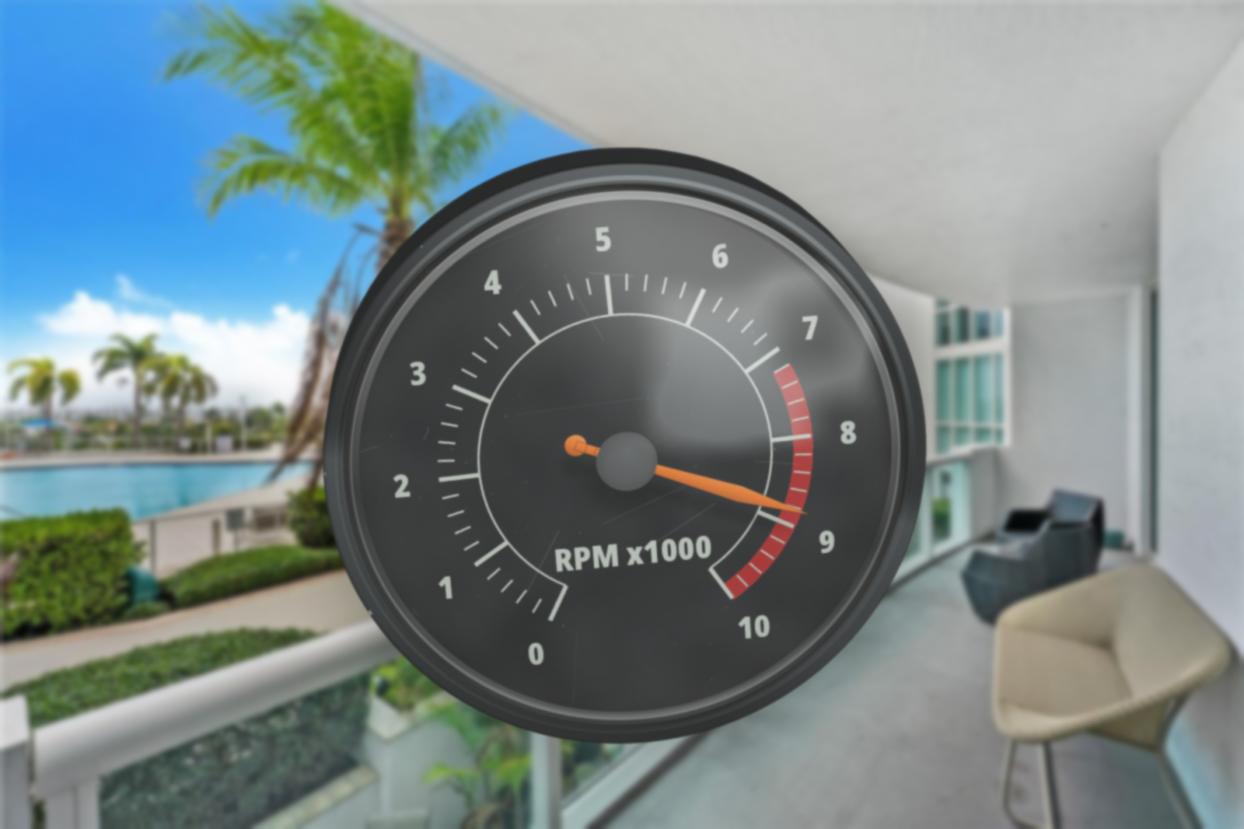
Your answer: 8800 (rpm)
